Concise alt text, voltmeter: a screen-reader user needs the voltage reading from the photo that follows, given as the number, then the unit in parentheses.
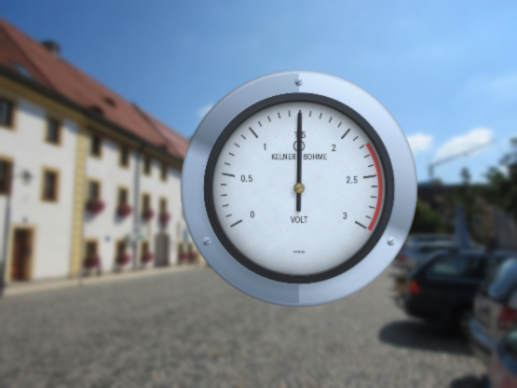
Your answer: 1.5 (V)
